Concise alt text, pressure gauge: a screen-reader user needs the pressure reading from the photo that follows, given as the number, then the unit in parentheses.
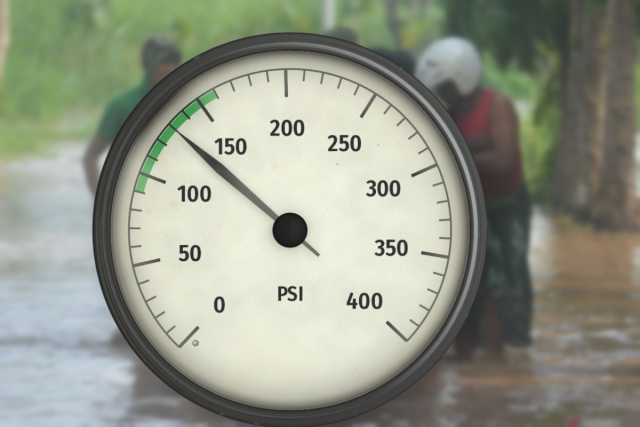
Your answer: 130 (psi)
